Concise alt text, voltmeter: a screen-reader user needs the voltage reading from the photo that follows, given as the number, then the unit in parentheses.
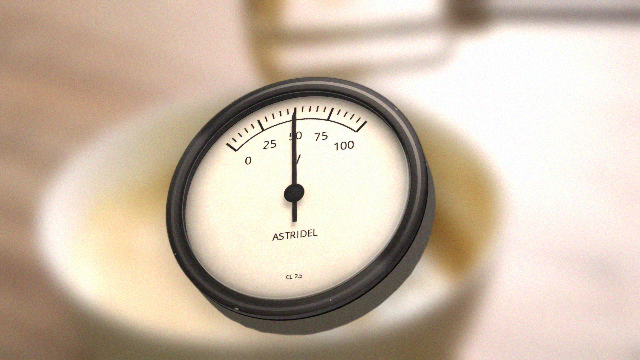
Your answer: 50 (V)
